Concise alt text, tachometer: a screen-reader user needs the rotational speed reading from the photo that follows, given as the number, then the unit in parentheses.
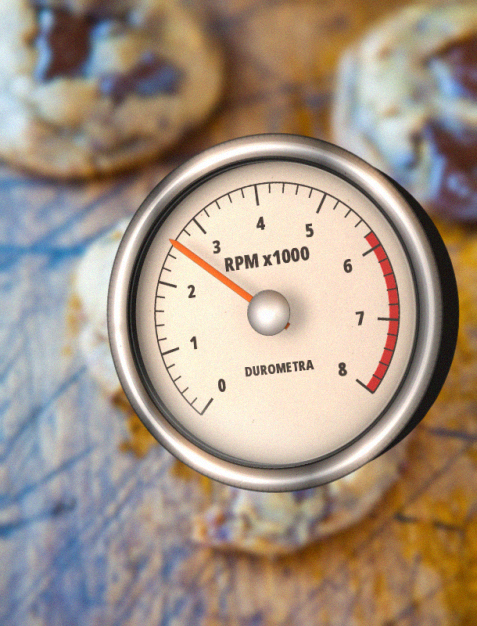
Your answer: 2600 (rpm)
